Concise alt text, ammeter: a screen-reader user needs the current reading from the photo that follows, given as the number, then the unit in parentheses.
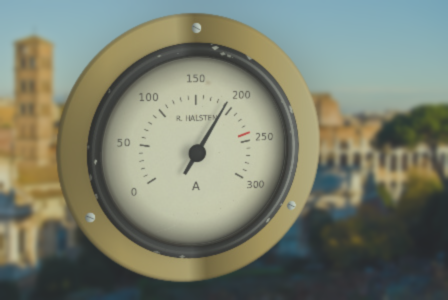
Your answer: 190 (A)
